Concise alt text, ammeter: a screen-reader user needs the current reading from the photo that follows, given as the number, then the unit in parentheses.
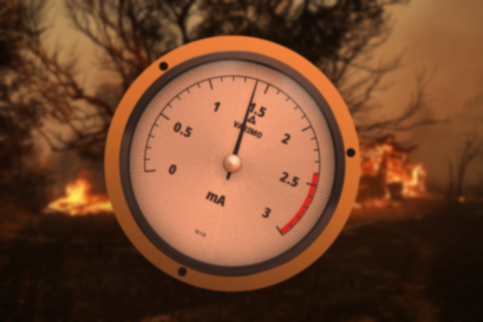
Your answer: 1.4 (mA)
